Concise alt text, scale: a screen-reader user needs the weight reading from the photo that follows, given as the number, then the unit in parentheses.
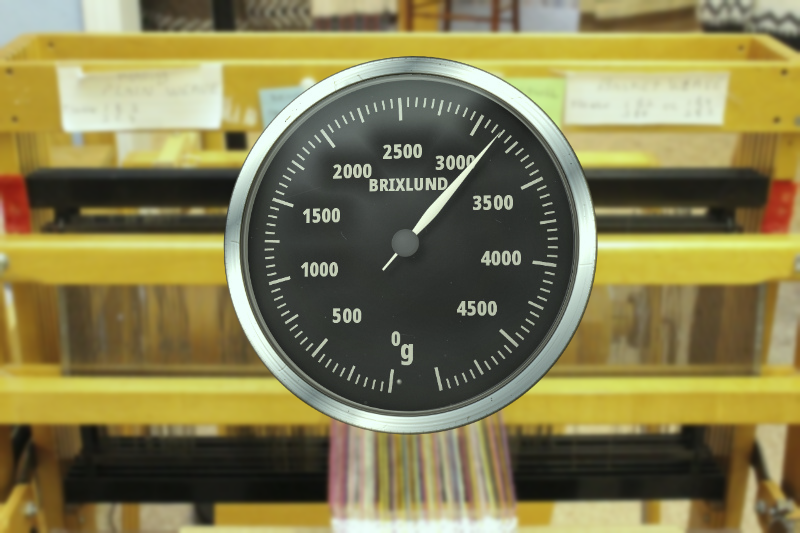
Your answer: 3150 (g)
